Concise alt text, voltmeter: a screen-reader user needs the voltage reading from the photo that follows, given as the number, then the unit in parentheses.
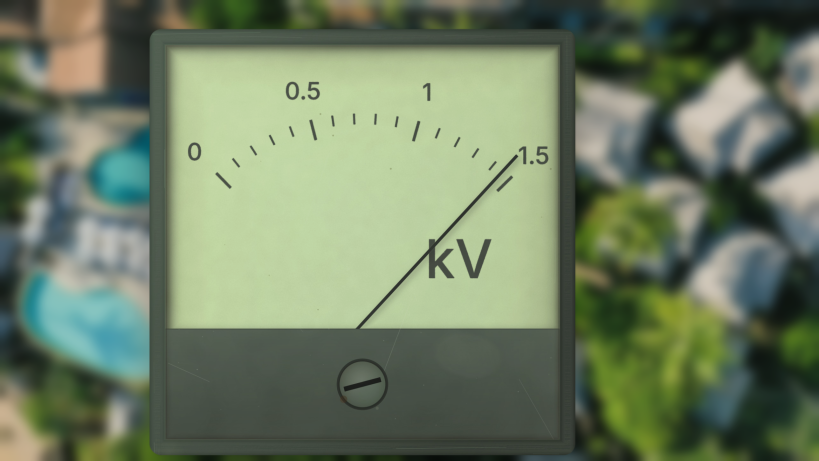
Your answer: 1.45 (kV)
